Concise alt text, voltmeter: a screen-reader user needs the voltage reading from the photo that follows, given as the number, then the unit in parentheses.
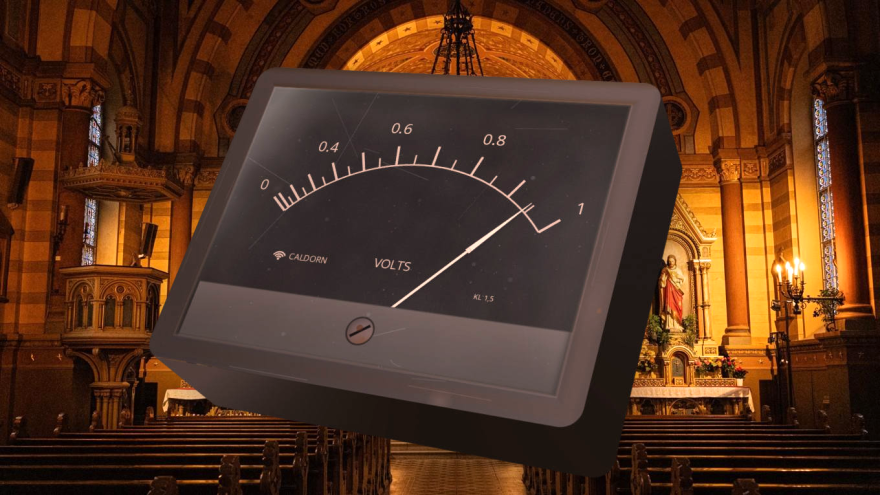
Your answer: 0.95 (V)
